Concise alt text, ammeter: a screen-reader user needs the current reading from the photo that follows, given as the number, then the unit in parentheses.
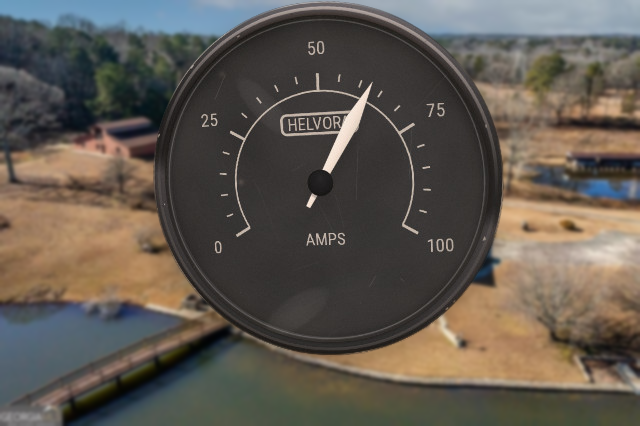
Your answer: 62.5 (A)
